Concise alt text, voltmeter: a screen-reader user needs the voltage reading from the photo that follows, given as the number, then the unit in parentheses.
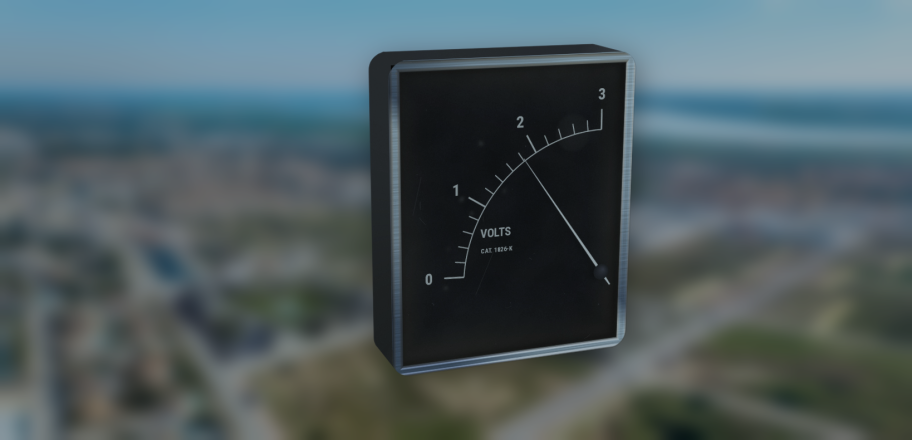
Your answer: 1.8 (V)
